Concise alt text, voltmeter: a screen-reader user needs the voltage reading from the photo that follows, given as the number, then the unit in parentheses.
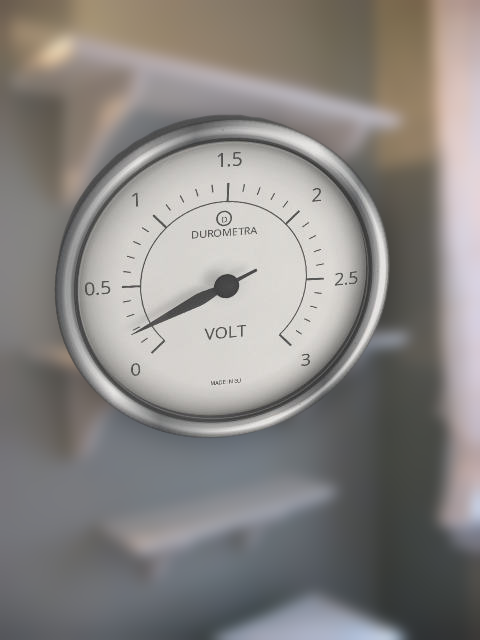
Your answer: 0.2 (V)
